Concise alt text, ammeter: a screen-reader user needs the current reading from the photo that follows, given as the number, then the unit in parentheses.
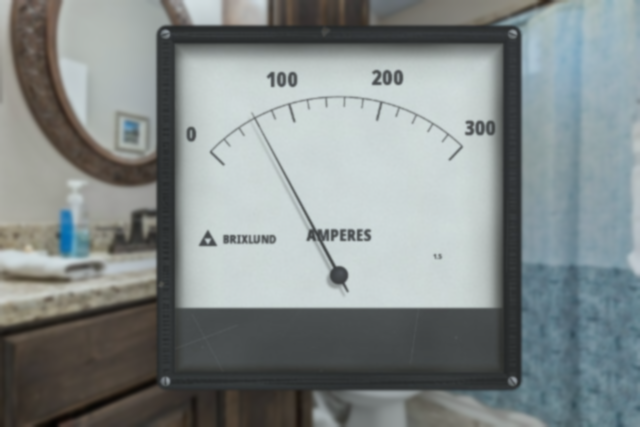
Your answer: 60 (A)
